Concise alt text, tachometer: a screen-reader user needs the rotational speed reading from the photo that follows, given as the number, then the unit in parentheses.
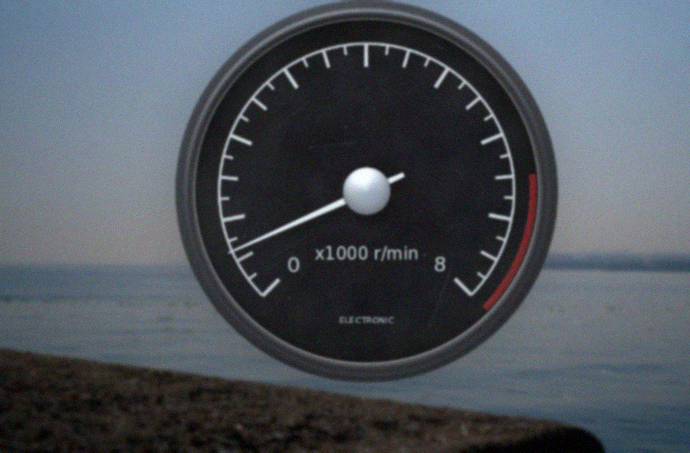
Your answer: 625 (rpm)
